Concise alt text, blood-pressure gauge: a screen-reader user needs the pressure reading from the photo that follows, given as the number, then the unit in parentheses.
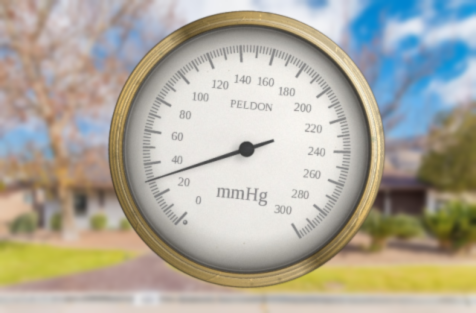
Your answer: 30 (mmHg)
